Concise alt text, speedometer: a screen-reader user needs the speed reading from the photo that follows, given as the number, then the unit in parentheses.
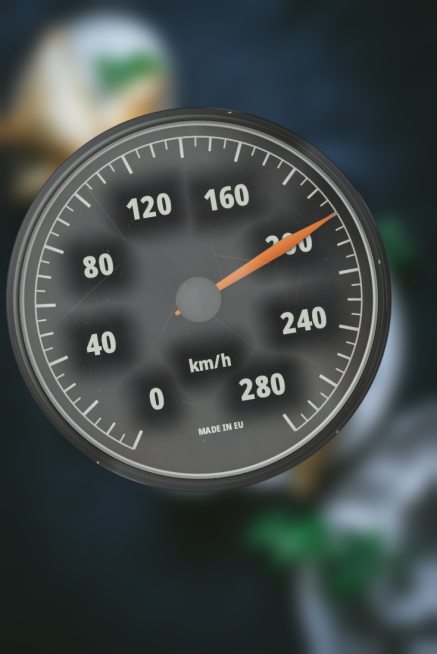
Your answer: 200 (km/h)
